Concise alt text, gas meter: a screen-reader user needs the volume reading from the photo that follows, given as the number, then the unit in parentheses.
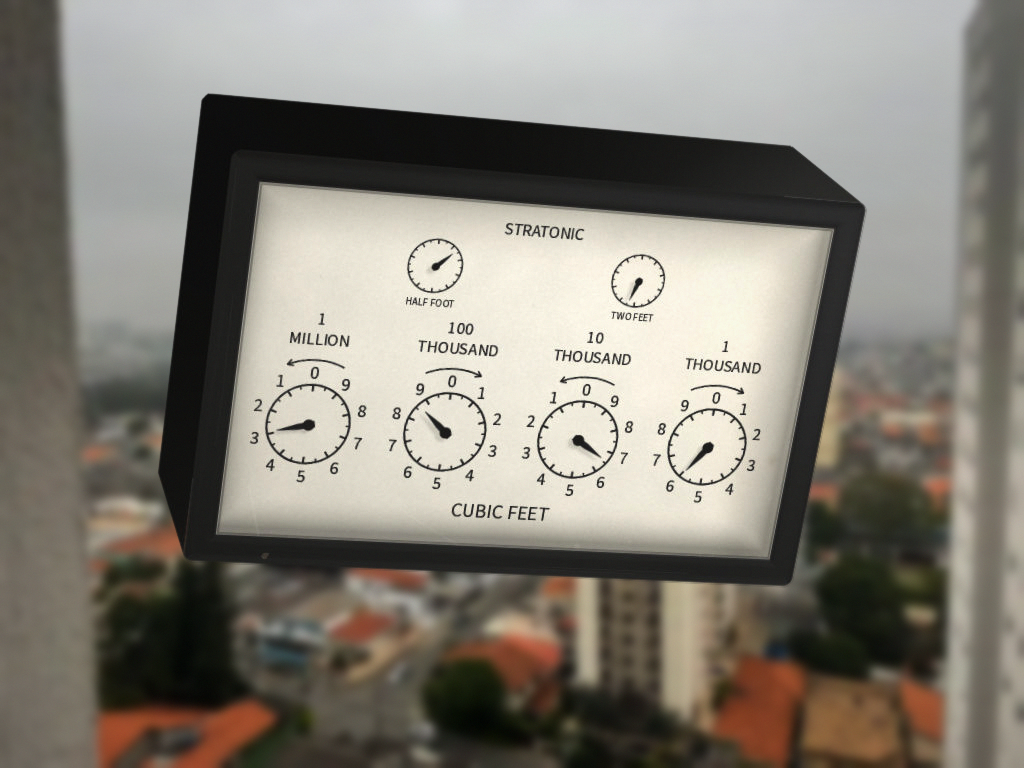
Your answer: 286600 (ft³)
